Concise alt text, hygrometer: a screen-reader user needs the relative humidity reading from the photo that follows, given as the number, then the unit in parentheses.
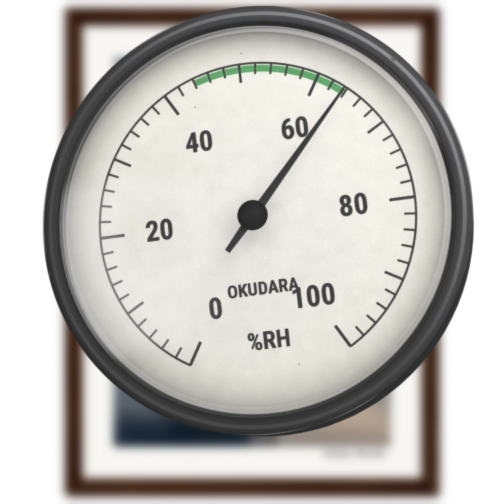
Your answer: 64 (%)
